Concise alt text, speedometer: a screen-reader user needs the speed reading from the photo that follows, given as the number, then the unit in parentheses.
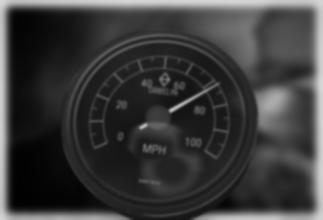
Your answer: 72.5 (mph)
